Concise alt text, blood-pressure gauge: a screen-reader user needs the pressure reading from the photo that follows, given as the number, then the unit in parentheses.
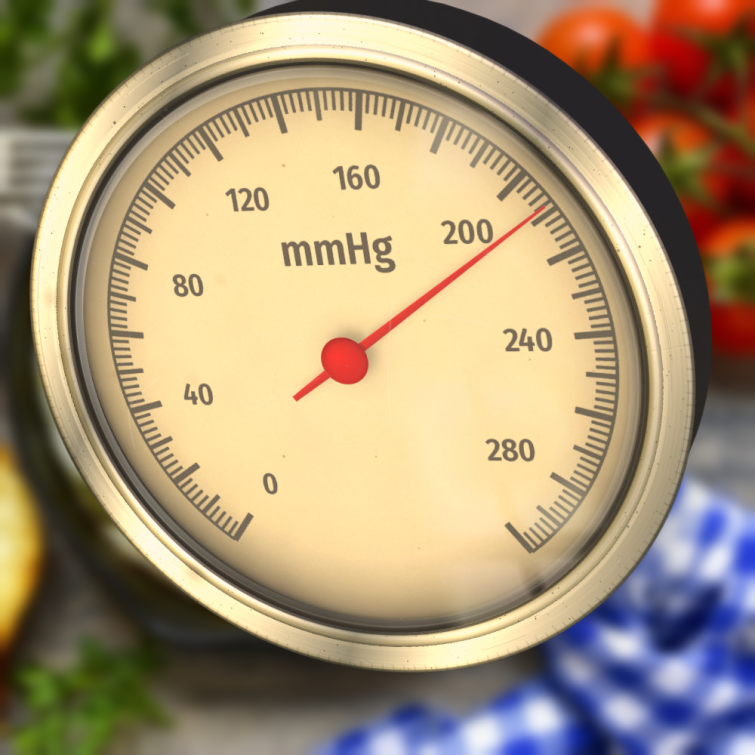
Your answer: 208 (mmHg)
